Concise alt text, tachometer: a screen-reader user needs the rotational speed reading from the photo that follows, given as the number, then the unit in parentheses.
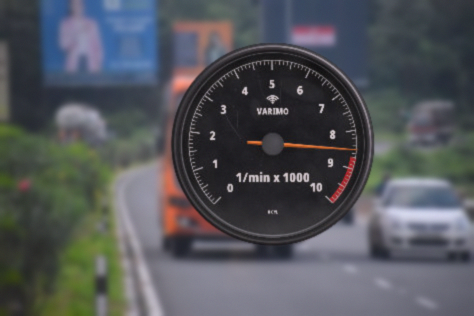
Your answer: 8500 (rpm)
